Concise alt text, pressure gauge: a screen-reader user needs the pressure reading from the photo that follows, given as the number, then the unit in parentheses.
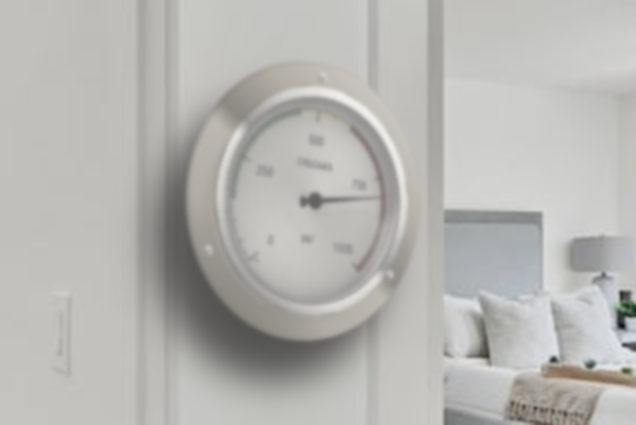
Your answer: 800 (psi)
